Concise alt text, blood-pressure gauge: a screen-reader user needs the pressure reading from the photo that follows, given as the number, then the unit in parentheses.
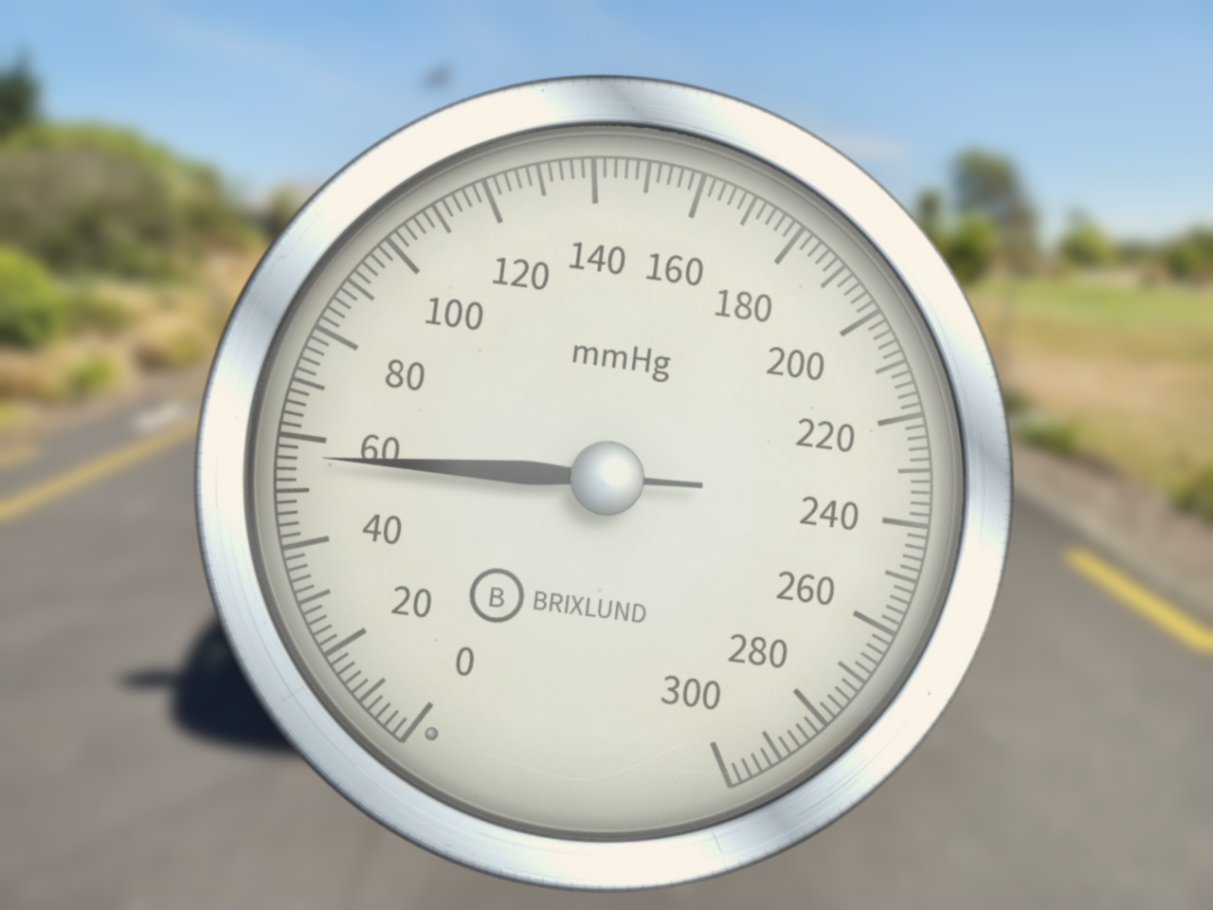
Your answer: 56 (mmHg)
